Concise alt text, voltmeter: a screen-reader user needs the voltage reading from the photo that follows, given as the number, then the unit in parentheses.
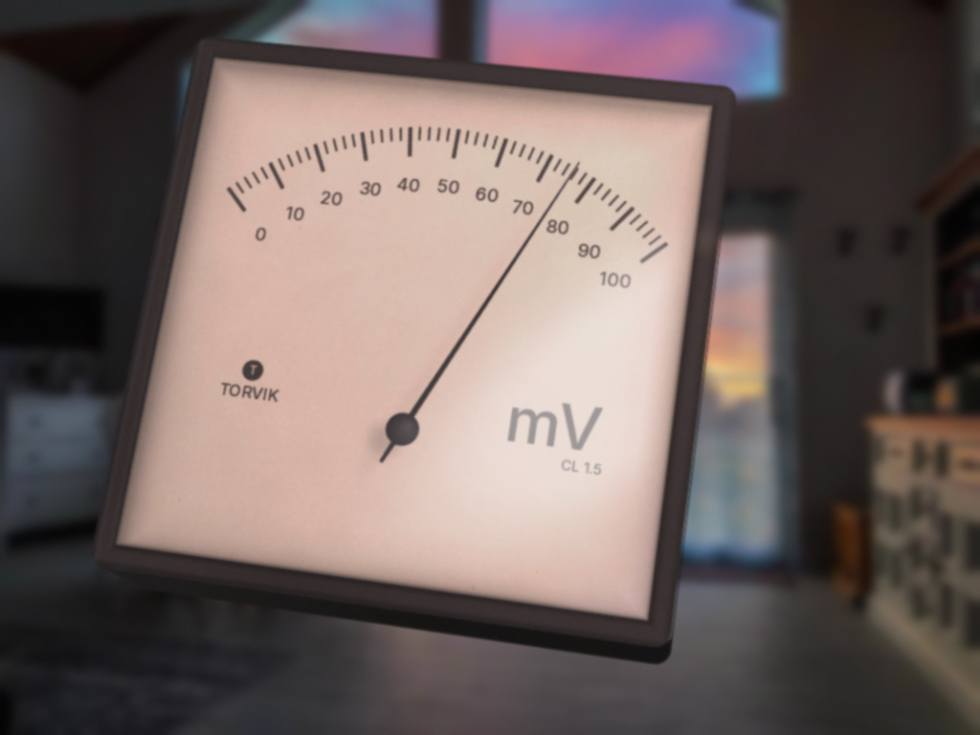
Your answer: 76 (mV)
